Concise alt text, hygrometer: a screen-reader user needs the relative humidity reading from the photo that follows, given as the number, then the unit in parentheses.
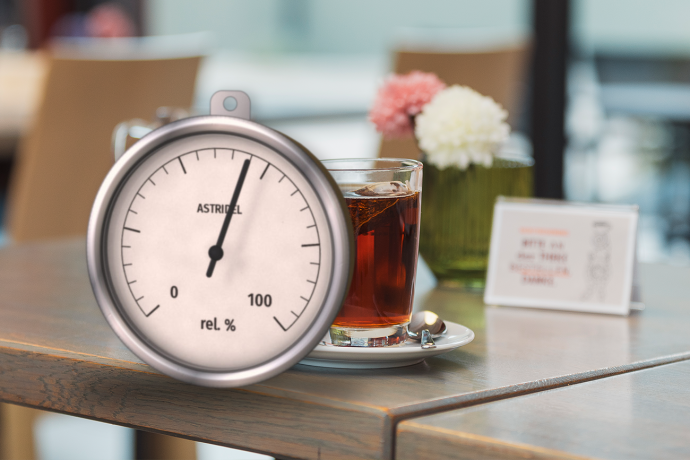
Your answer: 56 (%)
